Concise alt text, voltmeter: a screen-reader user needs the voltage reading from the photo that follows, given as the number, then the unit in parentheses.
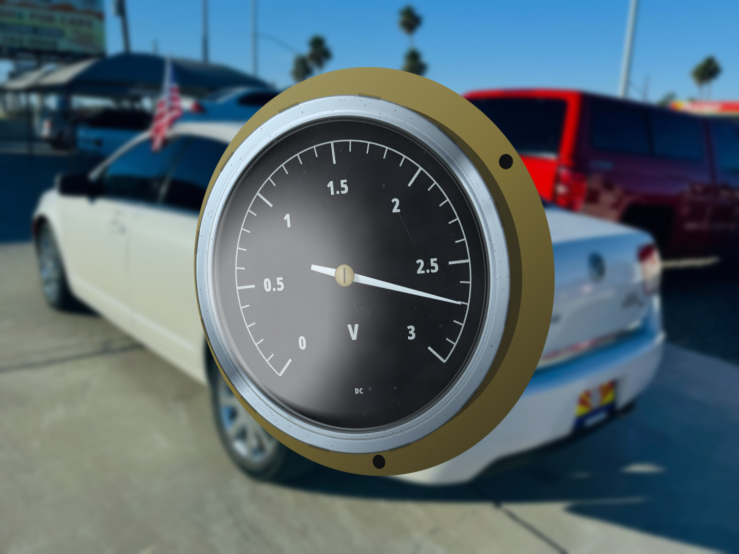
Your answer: 2.7 (V)
